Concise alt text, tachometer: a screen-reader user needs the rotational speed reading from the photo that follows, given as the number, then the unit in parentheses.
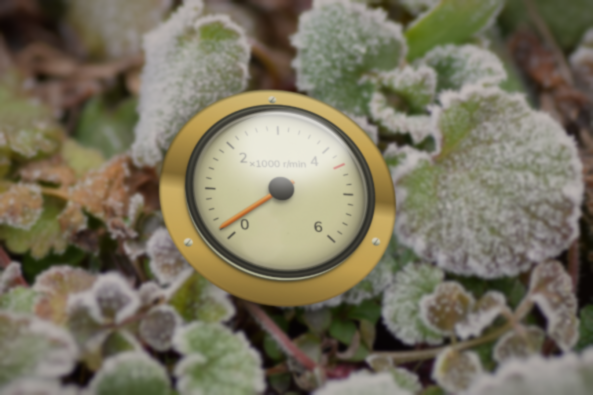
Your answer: 200 (rpm)
